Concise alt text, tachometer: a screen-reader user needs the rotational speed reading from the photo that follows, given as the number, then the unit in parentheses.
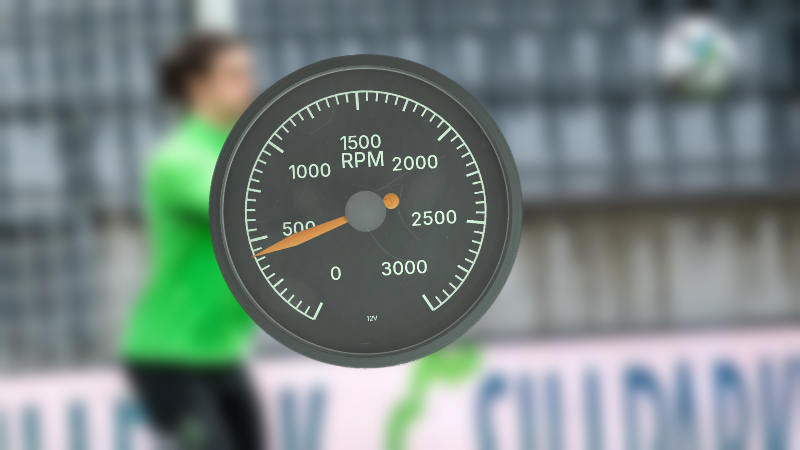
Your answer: 425 (rpm)
